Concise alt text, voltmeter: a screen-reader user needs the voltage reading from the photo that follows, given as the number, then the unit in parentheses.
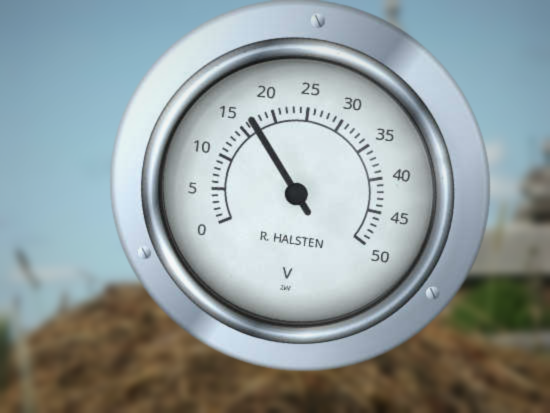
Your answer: 17 (V)
